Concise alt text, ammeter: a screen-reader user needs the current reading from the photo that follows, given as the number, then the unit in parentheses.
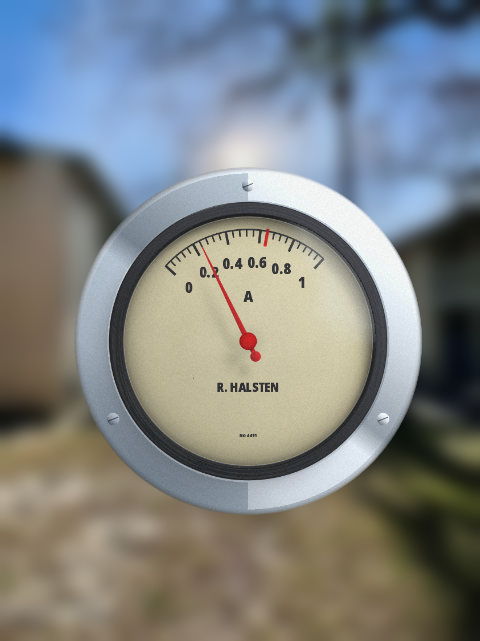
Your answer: 0.24 (A)
